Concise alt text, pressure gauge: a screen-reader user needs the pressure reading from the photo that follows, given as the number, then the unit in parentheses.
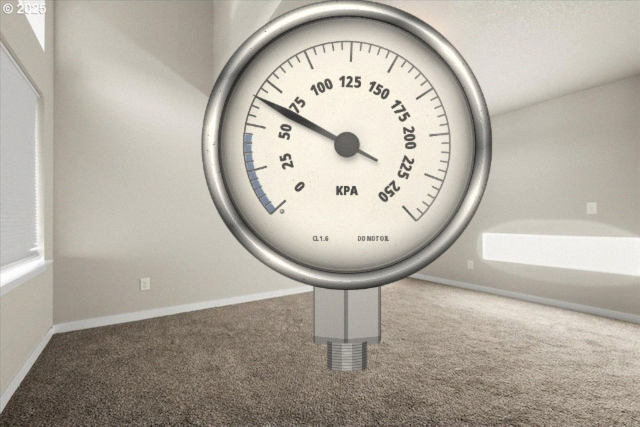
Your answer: 65 (kPa)
